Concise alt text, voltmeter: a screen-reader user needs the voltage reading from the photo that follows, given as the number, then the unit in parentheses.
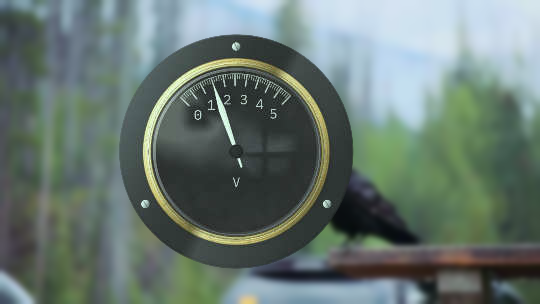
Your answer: 1.5 (V)
